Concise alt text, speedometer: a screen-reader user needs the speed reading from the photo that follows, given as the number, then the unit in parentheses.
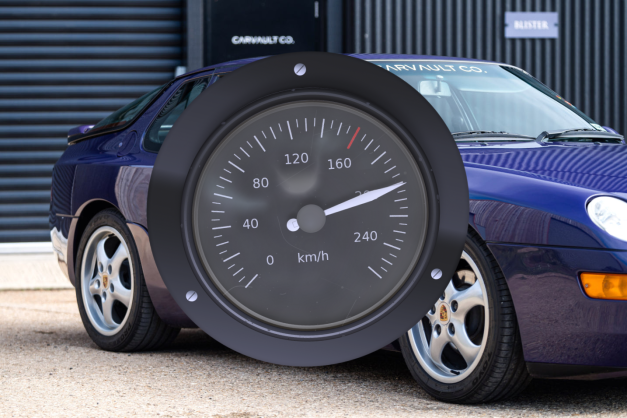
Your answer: 200 (km/h)
